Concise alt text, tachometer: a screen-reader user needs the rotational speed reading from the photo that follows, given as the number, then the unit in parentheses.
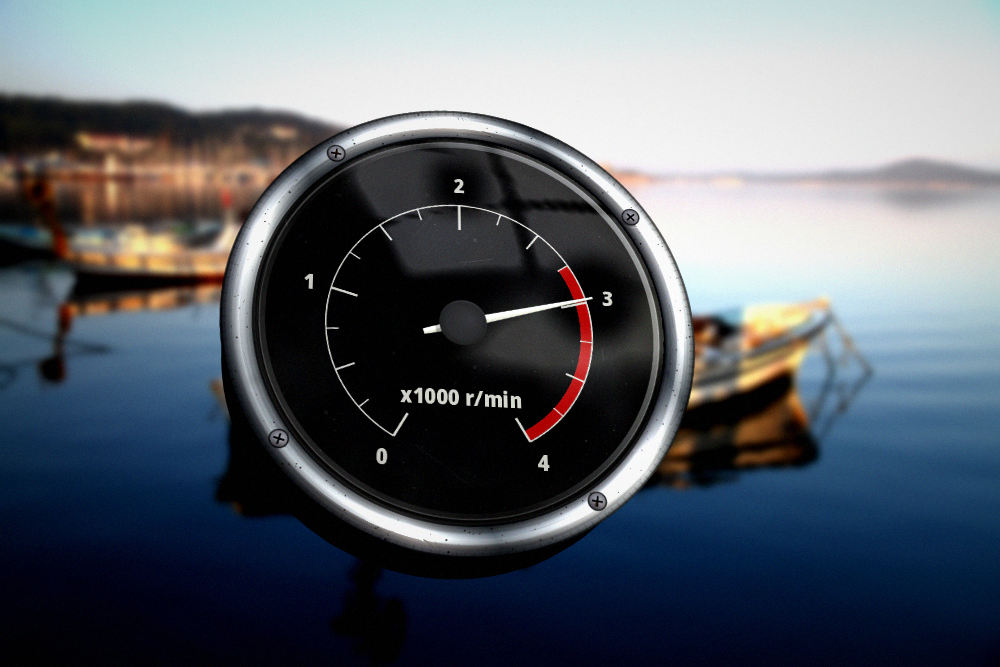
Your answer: 3000 (rpm)
